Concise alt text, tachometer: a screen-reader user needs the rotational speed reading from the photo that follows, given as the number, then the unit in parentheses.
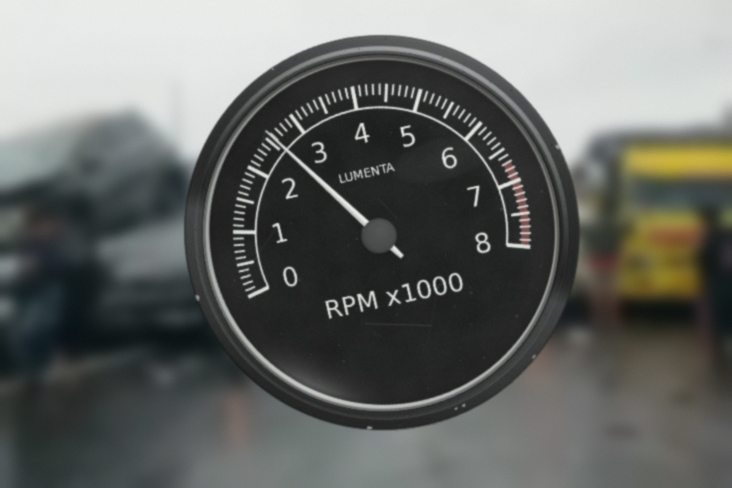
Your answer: 2600 (rpm)
